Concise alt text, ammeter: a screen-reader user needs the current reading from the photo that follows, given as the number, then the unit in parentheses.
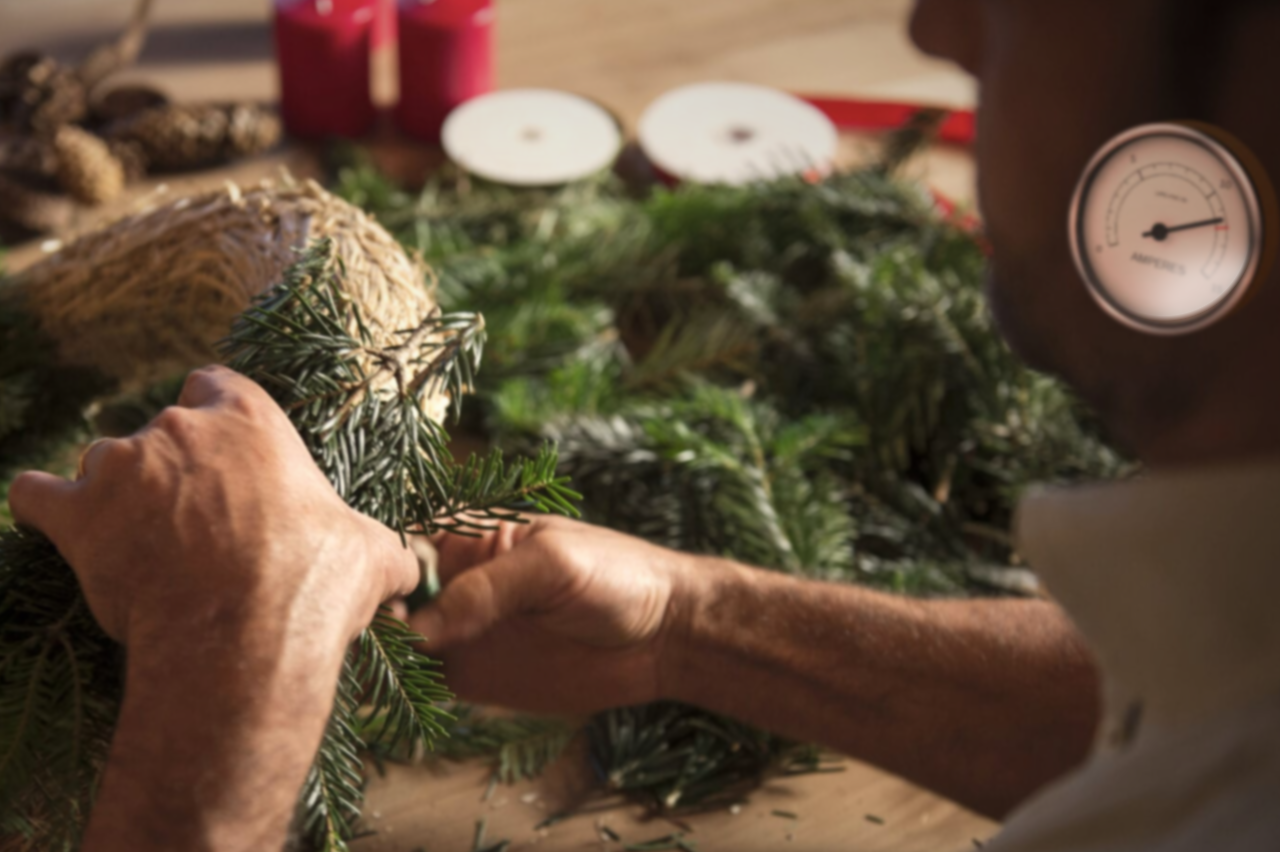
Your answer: 11.5 (A)
